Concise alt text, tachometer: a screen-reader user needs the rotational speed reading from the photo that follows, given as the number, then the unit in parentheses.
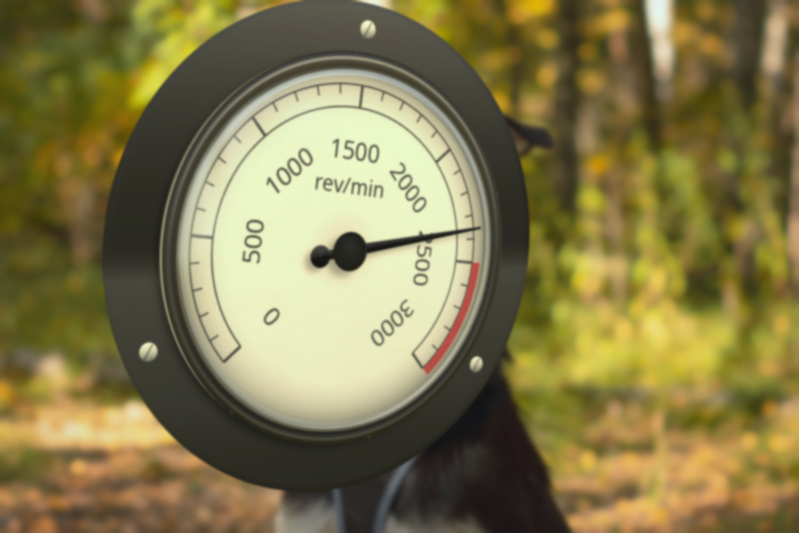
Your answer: 2350 (rpm)
